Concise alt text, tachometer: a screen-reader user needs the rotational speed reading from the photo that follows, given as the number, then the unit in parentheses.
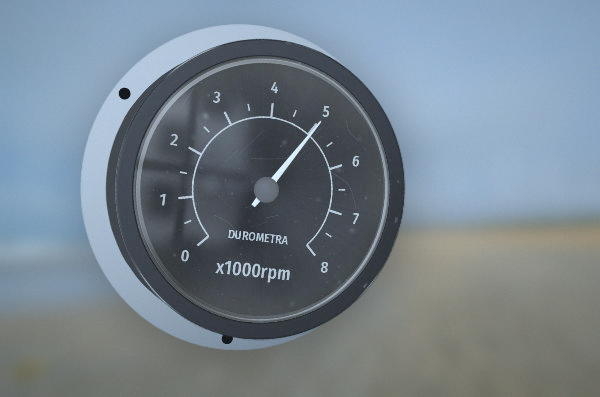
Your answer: 5000 (rpm)
